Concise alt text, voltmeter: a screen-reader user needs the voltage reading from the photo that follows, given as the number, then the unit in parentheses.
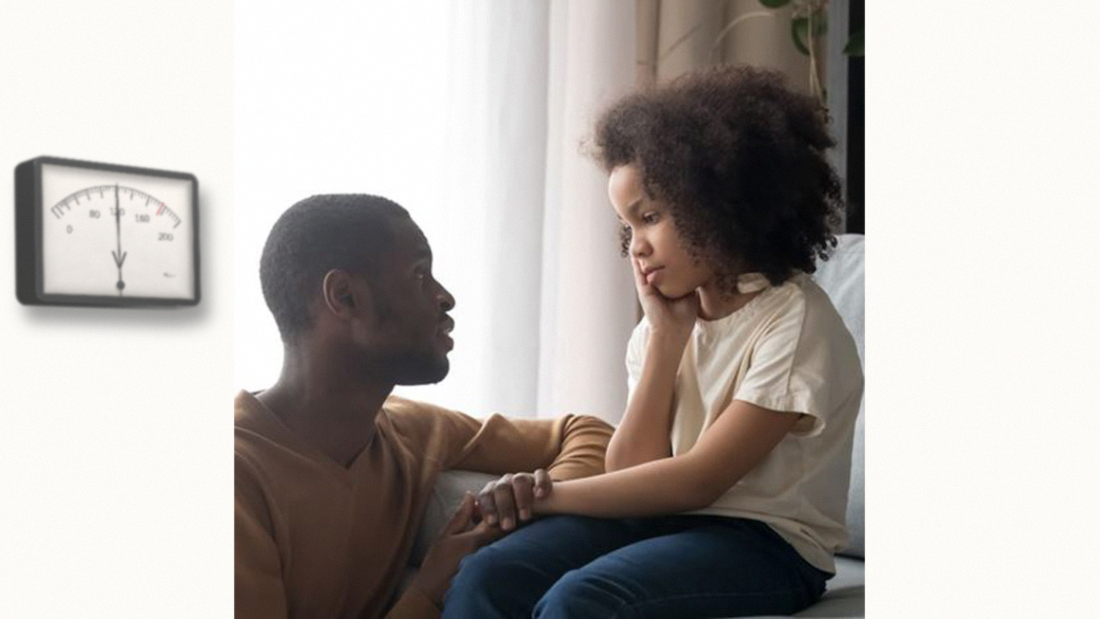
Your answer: 120 (V)
